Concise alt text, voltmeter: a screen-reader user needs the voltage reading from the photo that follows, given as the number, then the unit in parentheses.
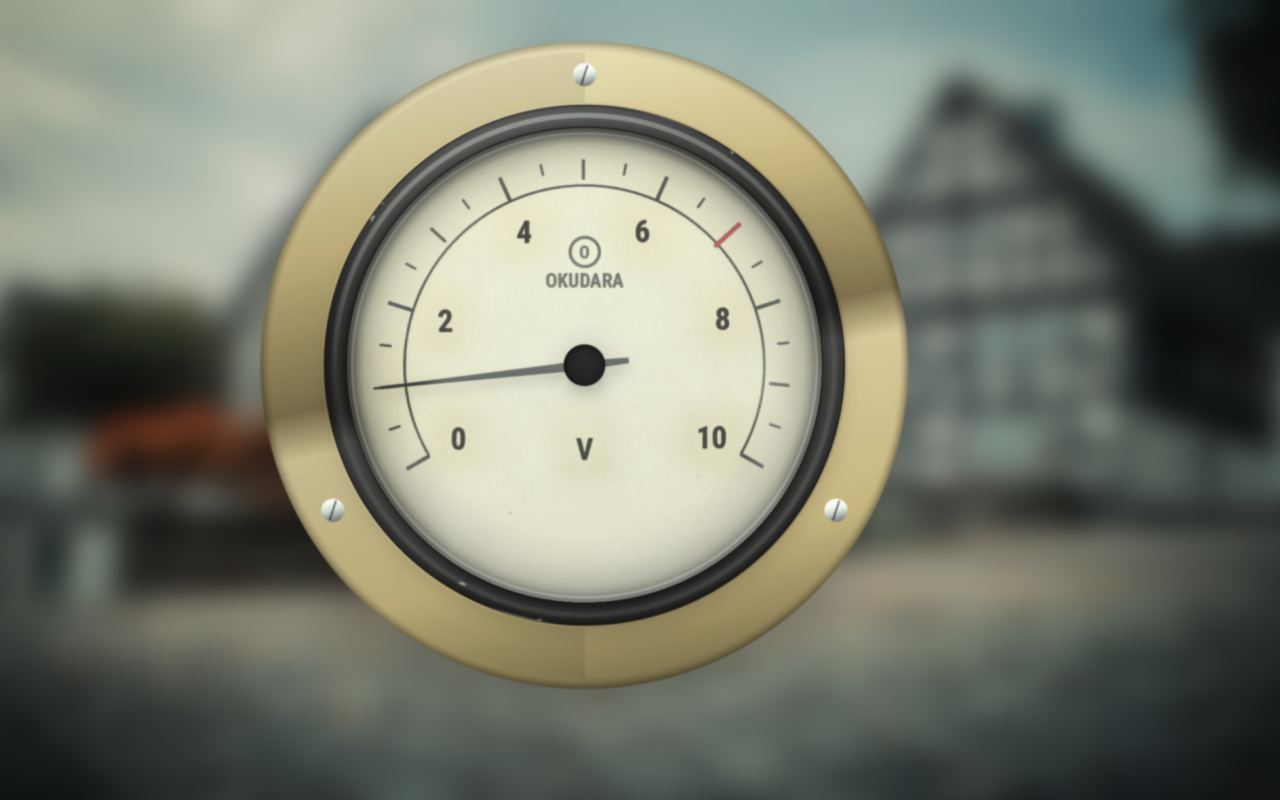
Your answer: 1 (V)
